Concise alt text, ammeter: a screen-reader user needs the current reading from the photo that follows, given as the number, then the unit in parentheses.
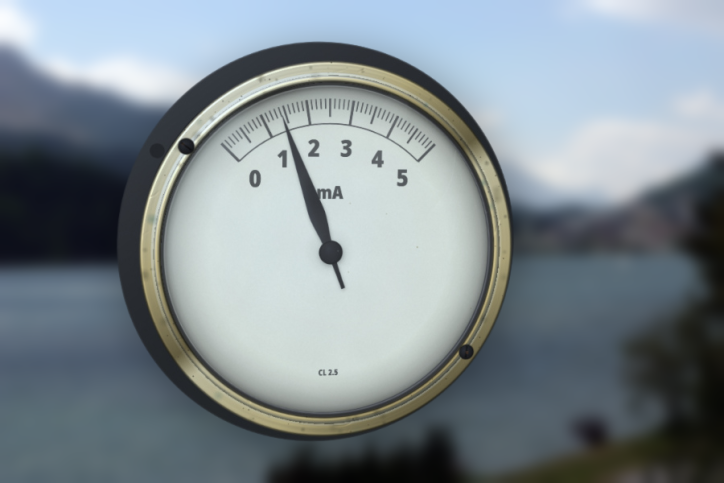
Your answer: 1.4 (mA)
